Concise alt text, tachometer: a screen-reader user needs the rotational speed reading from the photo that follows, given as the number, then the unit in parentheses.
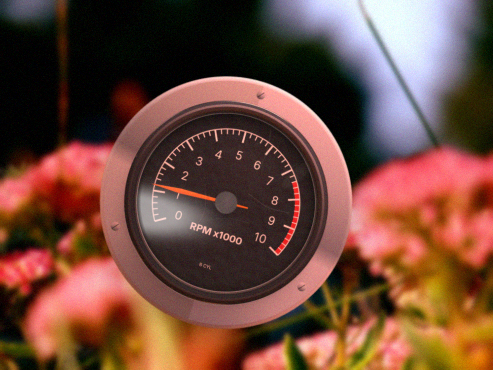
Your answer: 1200 (rpm)
